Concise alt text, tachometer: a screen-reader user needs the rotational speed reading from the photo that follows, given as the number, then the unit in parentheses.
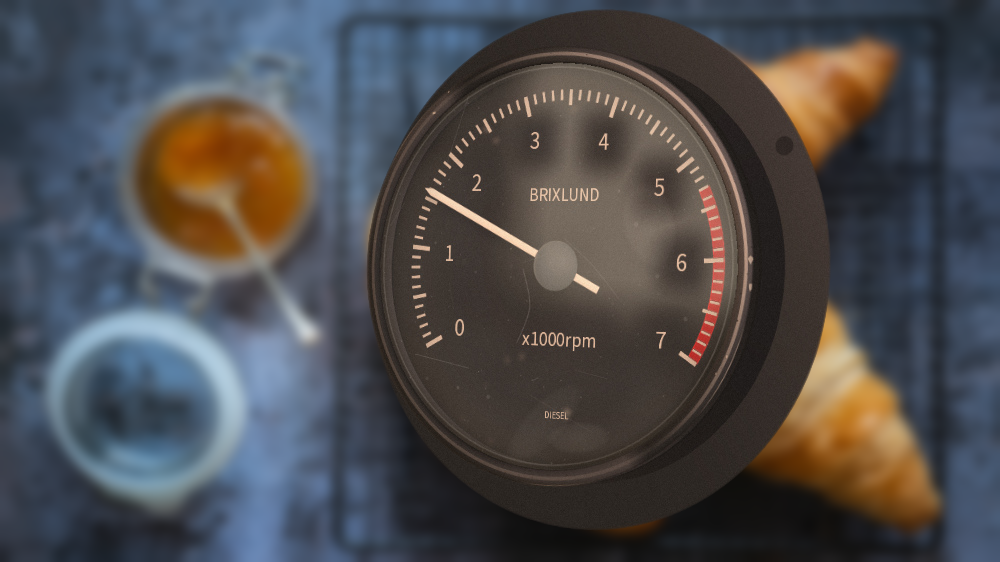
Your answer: 1600 (rpm)
